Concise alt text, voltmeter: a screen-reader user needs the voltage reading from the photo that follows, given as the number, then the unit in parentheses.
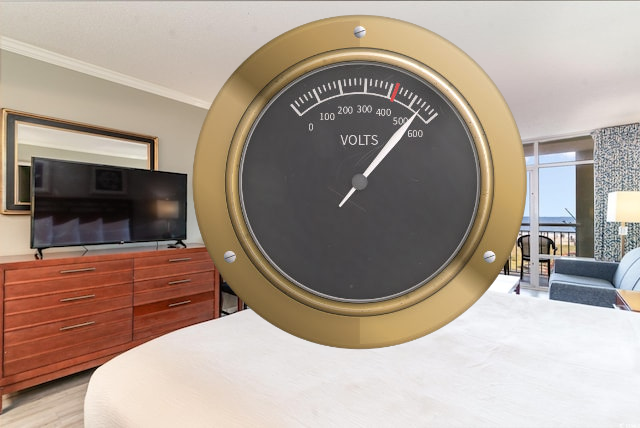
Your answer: 540 (V)
